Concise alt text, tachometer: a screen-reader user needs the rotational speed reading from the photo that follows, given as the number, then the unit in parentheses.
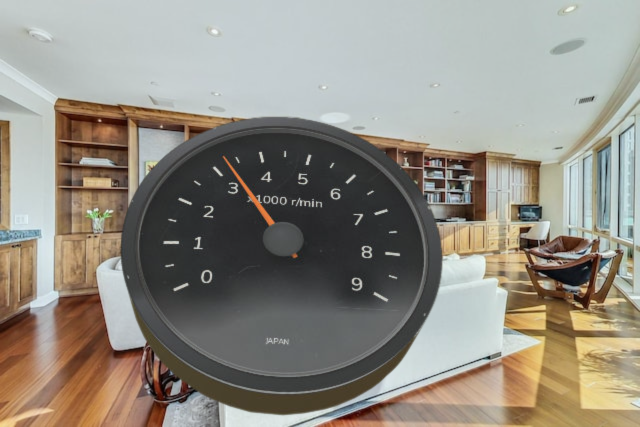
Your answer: 3250 (rpm)
